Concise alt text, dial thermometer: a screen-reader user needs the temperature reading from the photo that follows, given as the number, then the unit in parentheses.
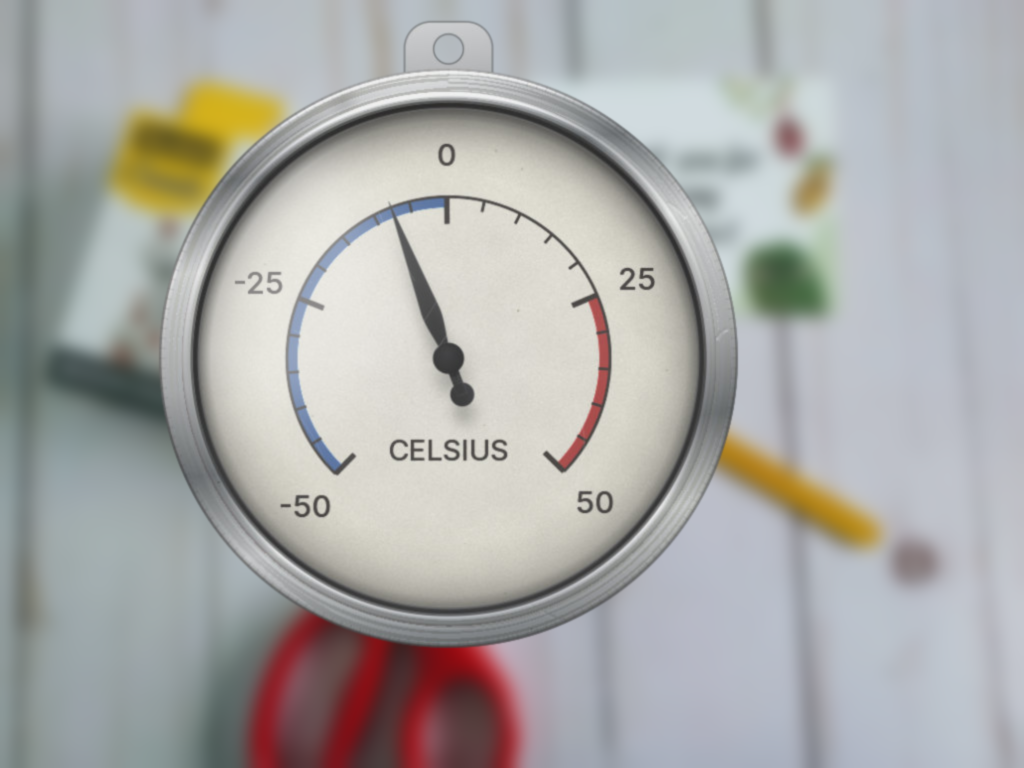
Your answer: -7.5 (°C)
